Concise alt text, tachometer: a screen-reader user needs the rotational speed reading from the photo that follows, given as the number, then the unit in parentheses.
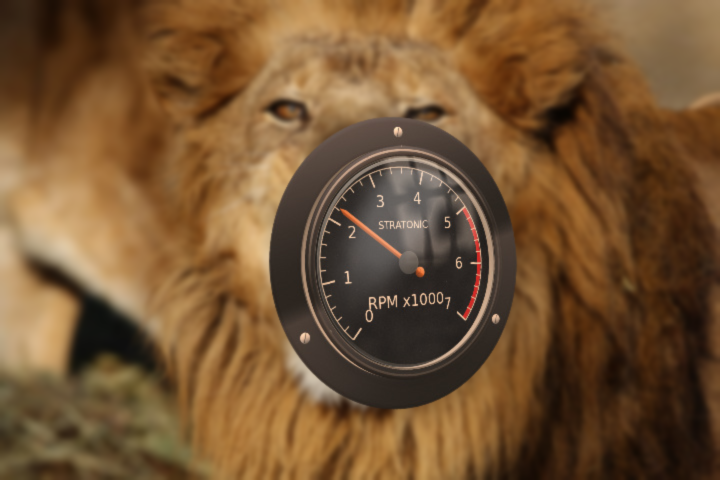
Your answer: 2200 (rpm)
